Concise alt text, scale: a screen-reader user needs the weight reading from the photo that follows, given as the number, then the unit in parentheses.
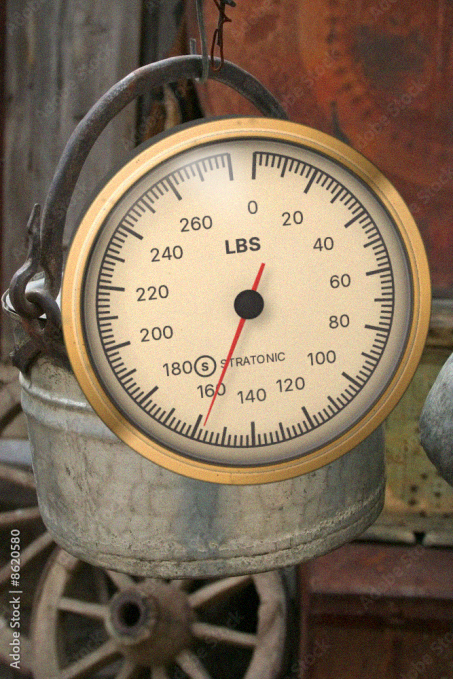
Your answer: 158 (lb)
